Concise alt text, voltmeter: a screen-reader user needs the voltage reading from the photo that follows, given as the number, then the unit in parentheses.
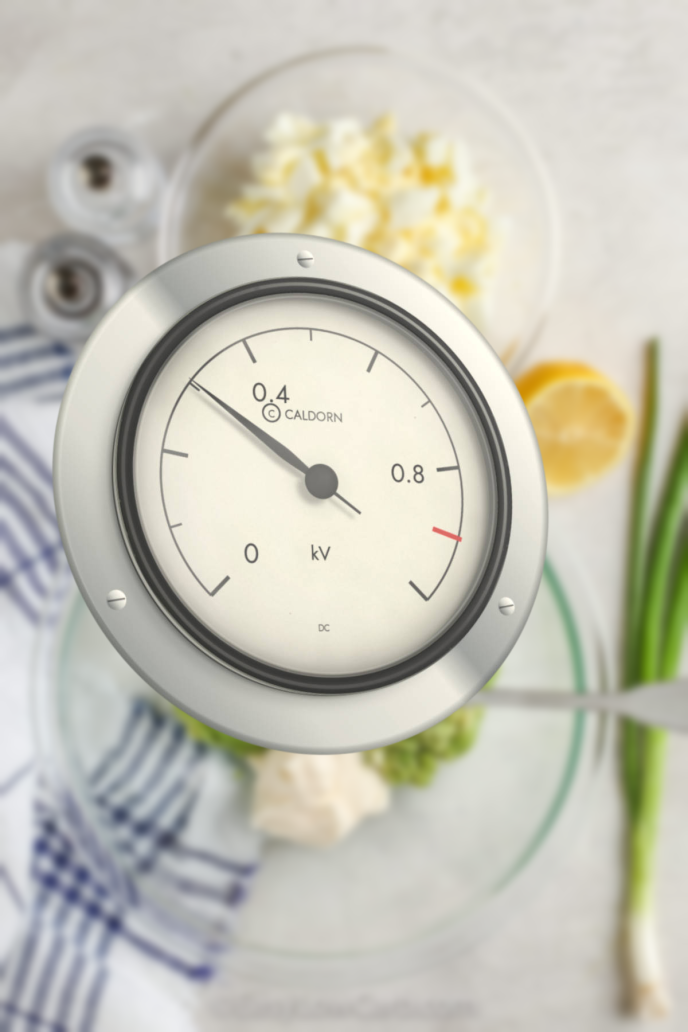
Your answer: 0.3 (kV)
